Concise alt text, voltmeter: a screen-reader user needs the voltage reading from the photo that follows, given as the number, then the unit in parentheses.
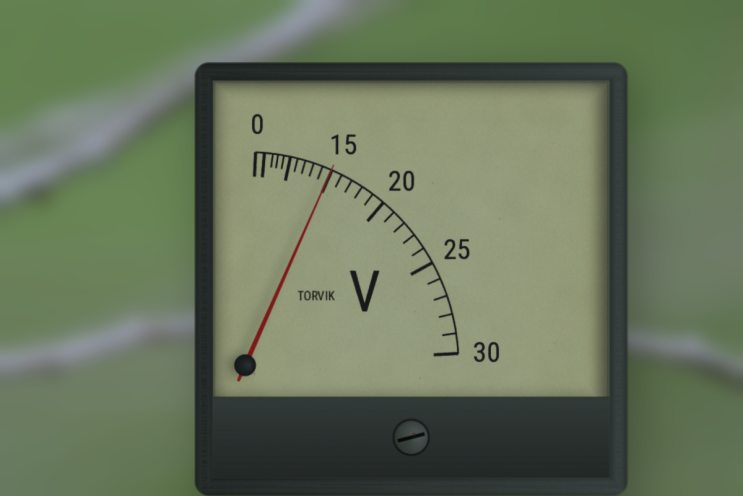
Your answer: 15 (V)
